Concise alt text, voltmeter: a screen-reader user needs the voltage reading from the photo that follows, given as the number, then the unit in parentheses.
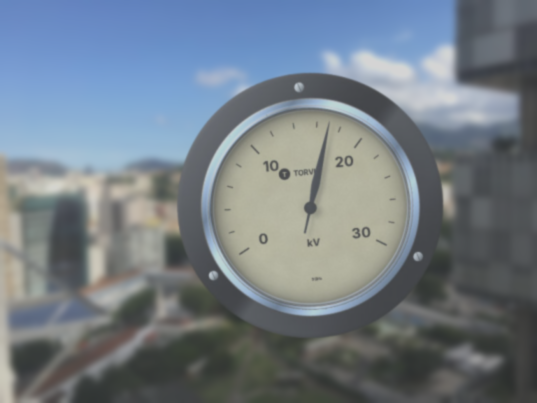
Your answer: 17 (kV)
